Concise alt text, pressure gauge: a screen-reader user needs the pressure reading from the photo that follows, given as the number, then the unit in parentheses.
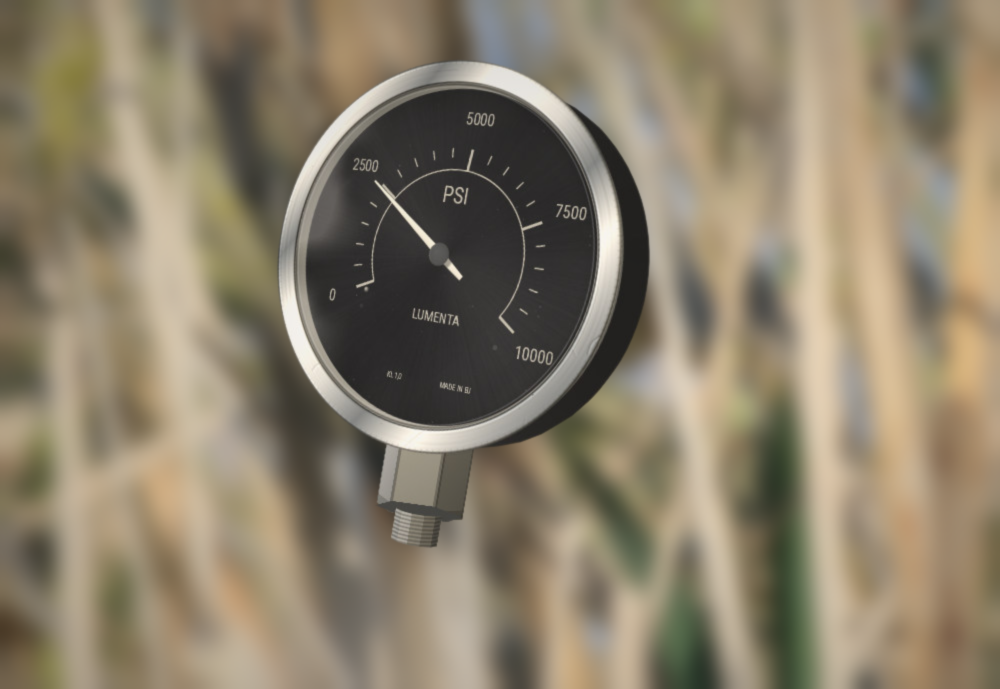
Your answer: 2500 (psi)
